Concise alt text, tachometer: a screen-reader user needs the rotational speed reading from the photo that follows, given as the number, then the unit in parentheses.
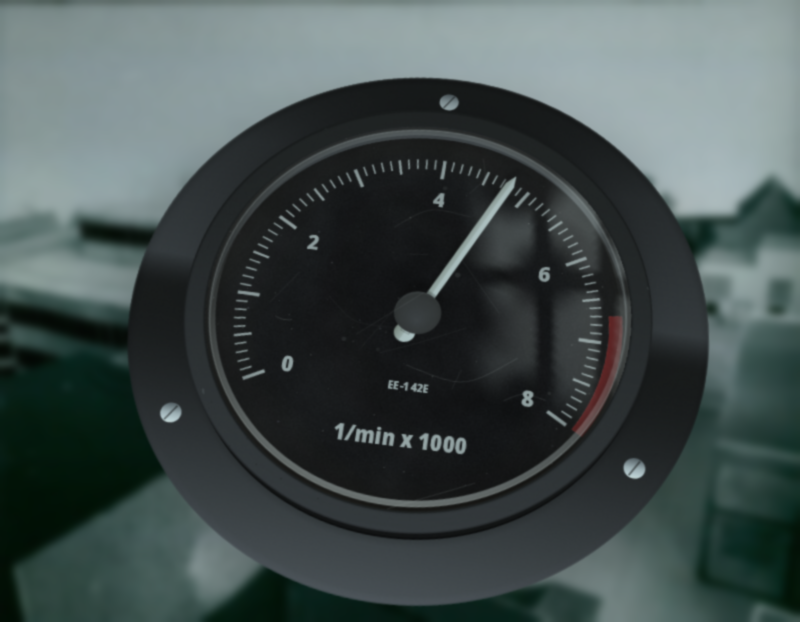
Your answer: 4800 (rpm)
